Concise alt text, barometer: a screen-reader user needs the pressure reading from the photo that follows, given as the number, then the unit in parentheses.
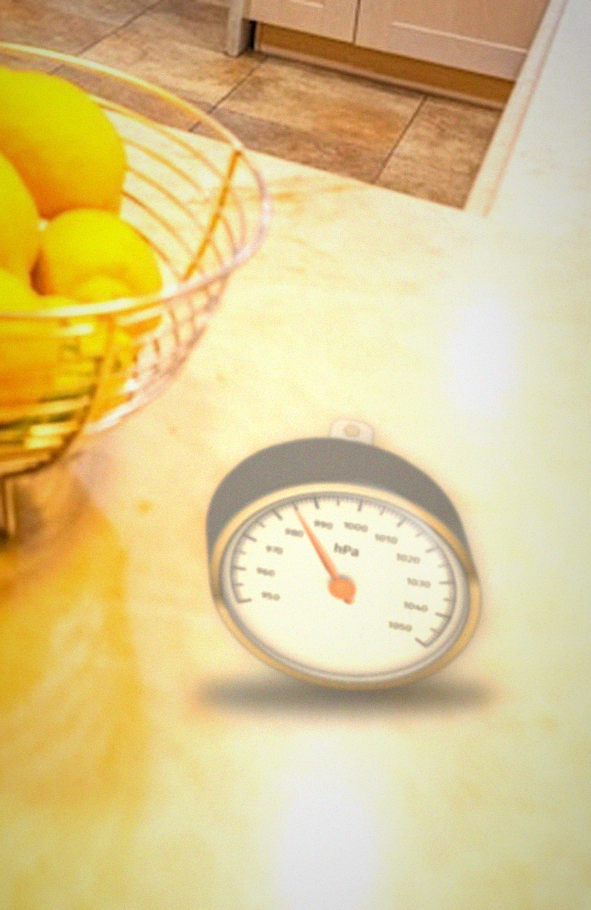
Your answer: 985 (hPa)
